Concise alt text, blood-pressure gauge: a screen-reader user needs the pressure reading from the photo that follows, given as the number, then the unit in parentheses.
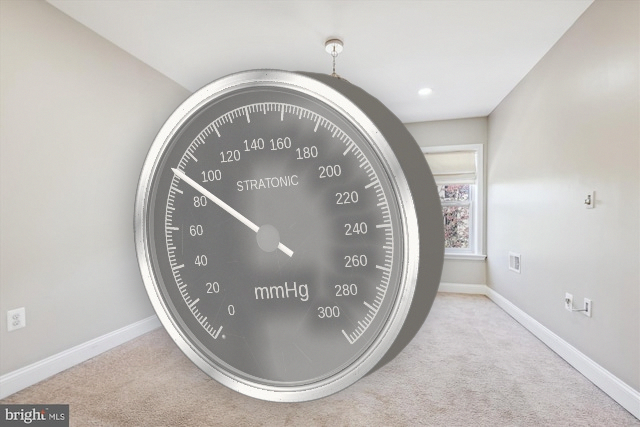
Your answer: 90 (mmHg)
